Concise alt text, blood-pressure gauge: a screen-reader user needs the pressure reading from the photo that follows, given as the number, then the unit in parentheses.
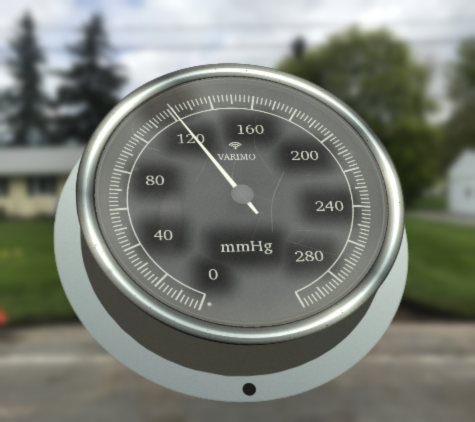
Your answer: 120 (mmHg)
